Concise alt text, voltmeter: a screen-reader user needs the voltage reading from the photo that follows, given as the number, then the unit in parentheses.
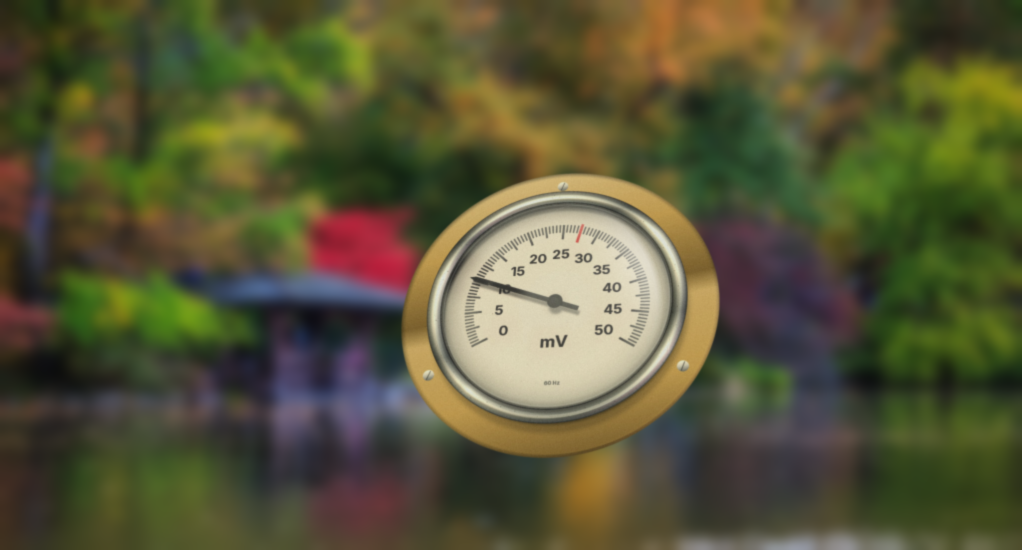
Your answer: 10 (mV)
